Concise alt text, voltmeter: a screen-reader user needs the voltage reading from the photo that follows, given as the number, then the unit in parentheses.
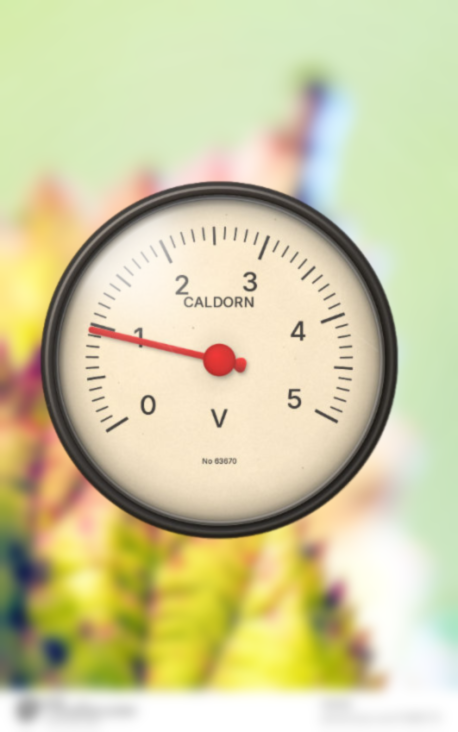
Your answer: 0.95 (V)
